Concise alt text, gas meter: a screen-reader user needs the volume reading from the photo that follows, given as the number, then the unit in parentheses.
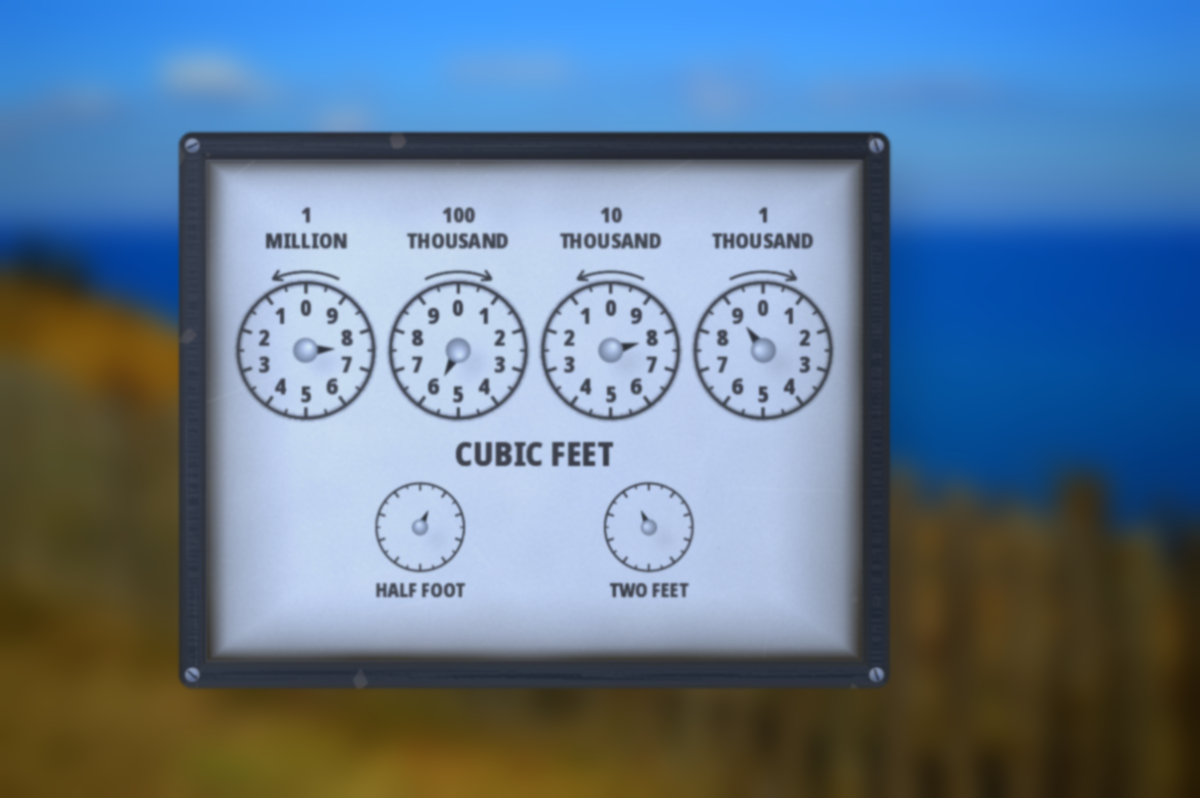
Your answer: 757900 (ft³)
